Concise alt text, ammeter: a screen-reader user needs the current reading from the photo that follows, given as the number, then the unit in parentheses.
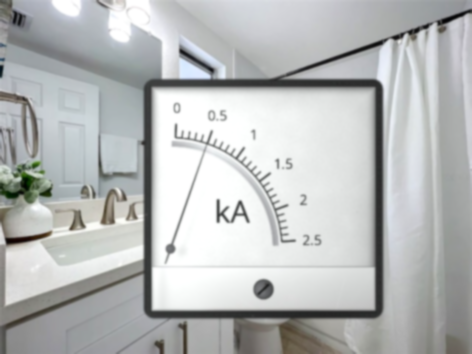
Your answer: 0.5 (kA)
